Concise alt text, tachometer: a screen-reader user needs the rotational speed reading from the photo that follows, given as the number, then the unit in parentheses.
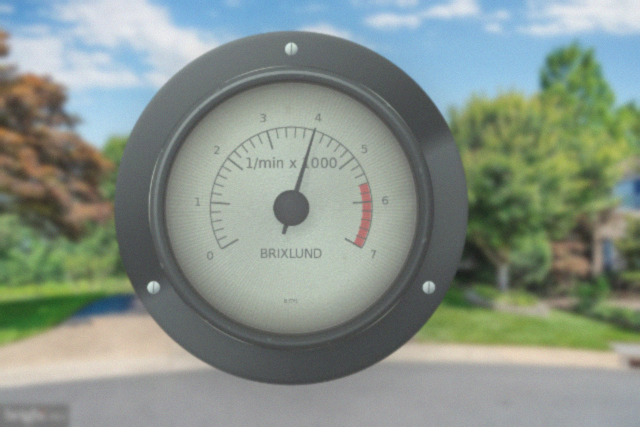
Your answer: 4000 (rpm)
